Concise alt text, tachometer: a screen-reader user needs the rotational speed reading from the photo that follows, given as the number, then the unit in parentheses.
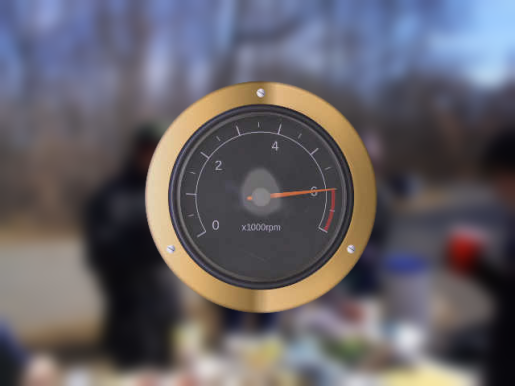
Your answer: 6000 (rpm)
